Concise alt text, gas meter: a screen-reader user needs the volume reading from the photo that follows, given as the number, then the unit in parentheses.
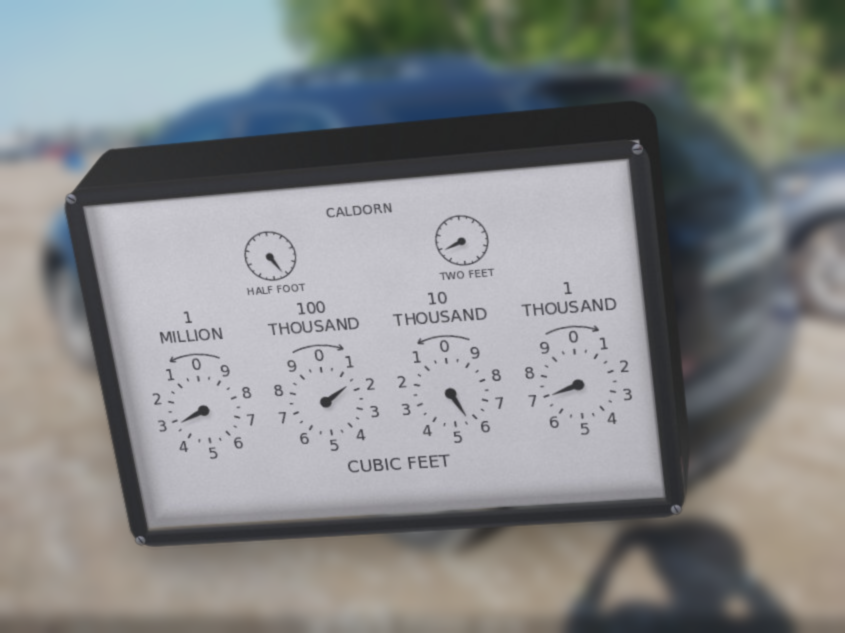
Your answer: 315700 (ft³)
